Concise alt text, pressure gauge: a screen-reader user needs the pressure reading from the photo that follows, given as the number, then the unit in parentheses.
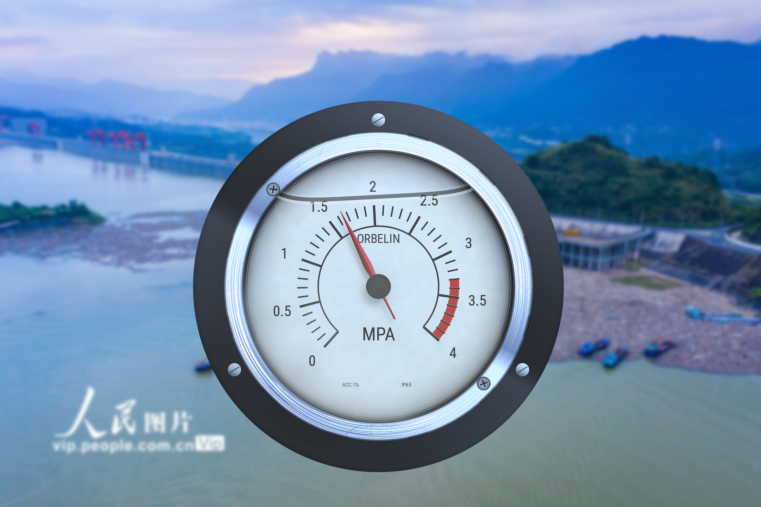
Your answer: 1.65 (MPa)
